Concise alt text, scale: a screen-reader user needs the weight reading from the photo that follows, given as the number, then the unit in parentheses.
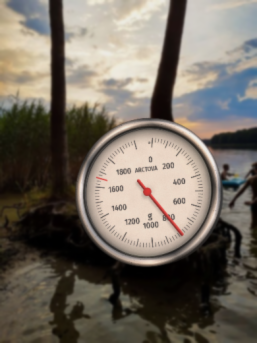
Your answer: 800 (g)
